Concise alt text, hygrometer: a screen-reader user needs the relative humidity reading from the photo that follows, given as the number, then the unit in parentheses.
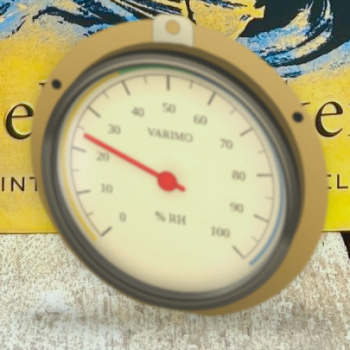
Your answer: 25 (%)
